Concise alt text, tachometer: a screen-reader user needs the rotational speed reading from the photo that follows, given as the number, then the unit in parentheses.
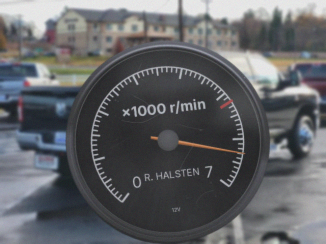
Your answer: 6300 (rpm)
